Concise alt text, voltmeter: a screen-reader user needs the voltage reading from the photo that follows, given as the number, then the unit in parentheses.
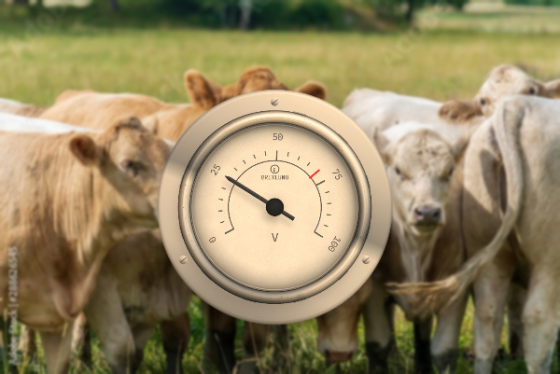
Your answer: 25 (V)
